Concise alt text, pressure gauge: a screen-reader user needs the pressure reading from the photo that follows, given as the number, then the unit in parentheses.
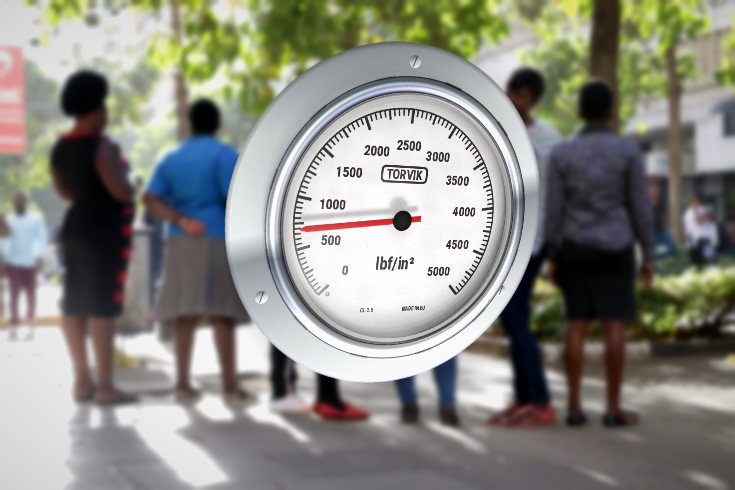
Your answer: 700 (psi)
